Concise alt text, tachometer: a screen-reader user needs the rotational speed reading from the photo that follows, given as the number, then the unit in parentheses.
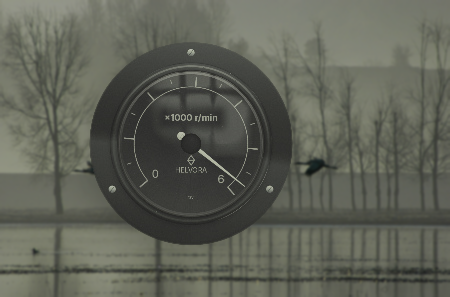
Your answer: 5750 (rpm)
